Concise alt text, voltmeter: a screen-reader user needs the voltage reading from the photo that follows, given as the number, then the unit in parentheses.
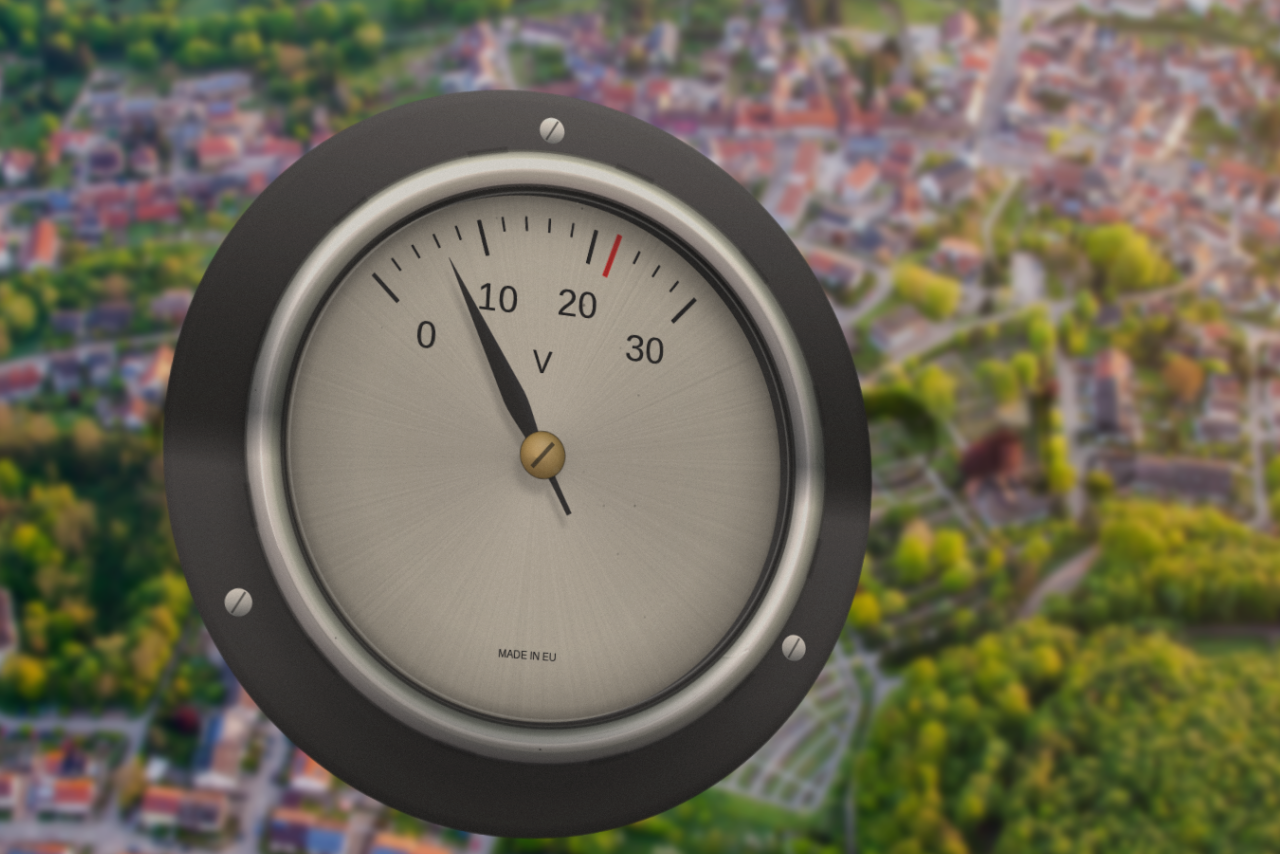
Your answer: 6 (V)
